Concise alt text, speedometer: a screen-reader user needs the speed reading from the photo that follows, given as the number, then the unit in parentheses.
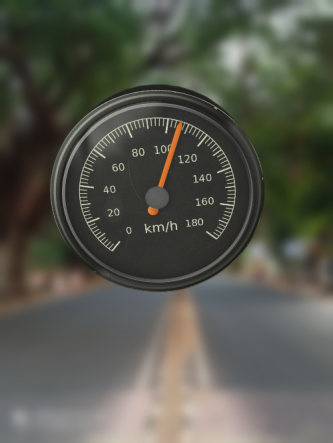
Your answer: 106 (km/h)
